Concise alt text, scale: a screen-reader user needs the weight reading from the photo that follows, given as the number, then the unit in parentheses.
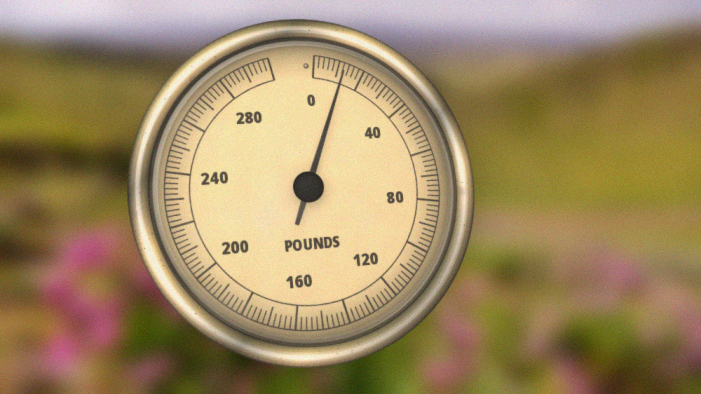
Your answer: 12 (lb)
